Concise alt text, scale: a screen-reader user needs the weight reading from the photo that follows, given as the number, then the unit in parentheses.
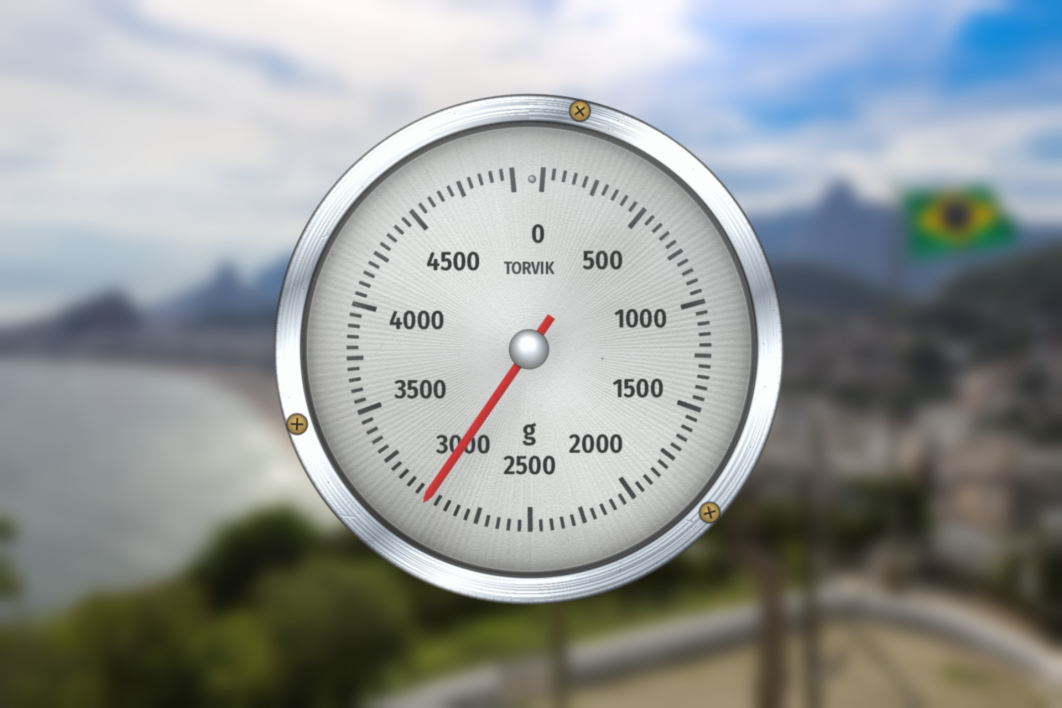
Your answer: 3000 (g)
